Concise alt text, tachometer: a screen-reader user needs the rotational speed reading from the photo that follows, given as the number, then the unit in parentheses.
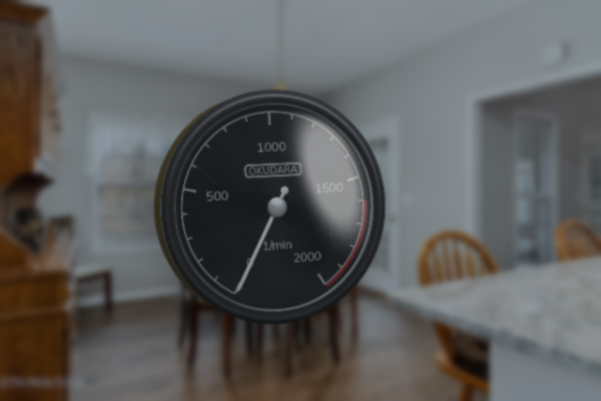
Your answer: 0 (rpm)
